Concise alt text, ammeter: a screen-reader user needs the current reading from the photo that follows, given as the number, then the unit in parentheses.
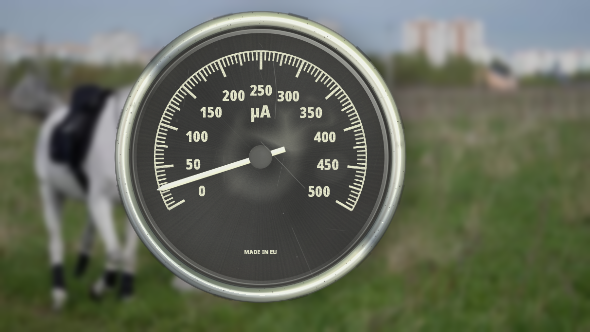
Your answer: 25 (µA)
